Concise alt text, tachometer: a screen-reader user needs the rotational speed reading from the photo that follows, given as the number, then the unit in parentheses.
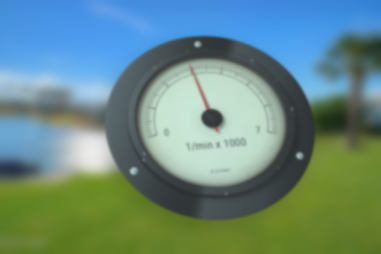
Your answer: 3000 (rpm)
